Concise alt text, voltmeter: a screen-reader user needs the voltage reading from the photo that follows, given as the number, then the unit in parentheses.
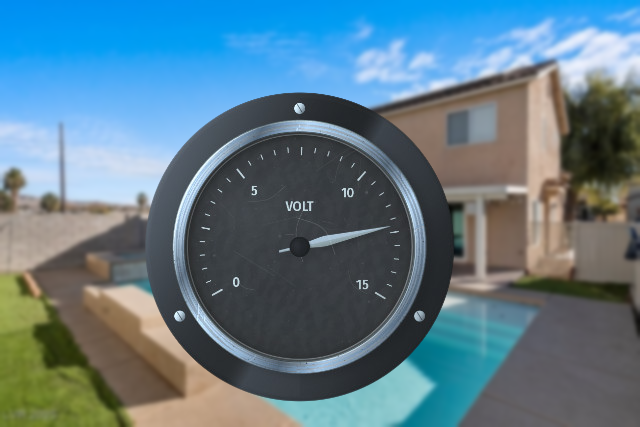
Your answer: 12.25 (V)
